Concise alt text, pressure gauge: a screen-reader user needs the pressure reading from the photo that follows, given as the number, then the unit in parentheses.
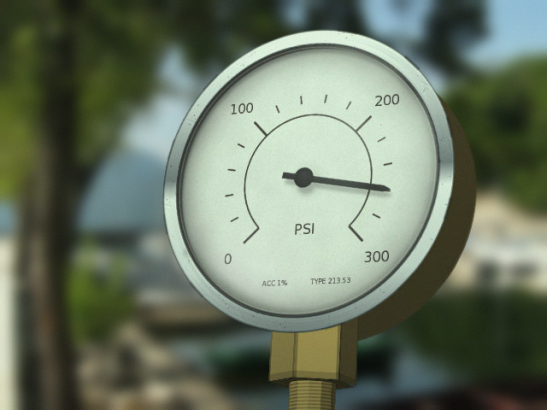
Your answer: 260 (psi)
